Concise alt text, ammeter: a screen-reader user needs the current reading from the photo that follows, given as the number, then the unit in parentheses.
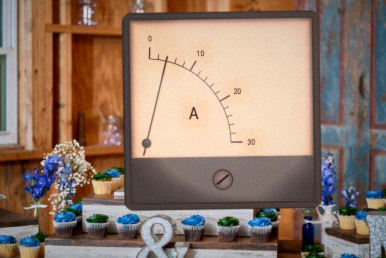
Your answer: 4 (A)
